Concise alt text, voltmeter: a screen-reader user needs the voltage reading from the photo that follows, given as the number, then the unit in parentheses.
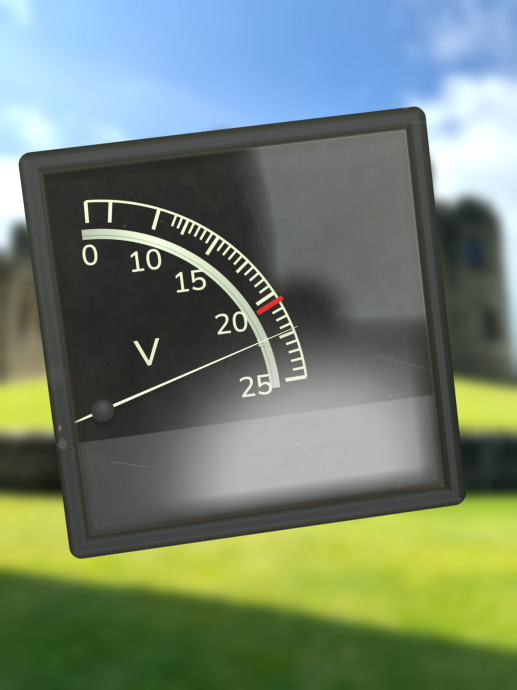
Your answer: 22.25 (V)
